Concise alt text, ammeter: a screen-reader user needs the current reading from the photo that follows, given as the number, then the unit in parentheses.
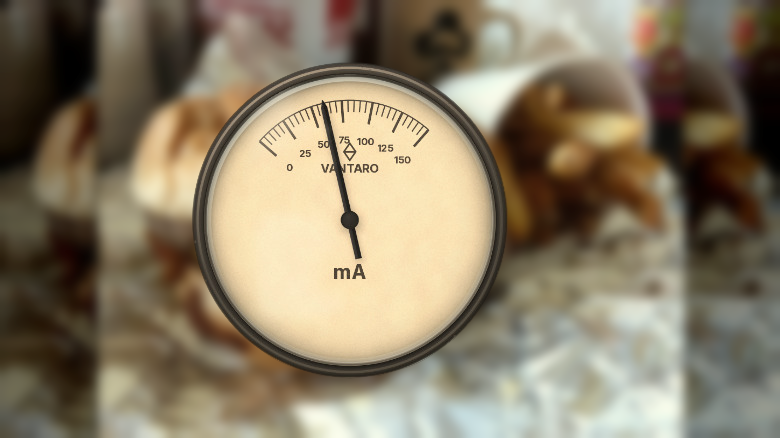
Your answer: 60 (mA)
